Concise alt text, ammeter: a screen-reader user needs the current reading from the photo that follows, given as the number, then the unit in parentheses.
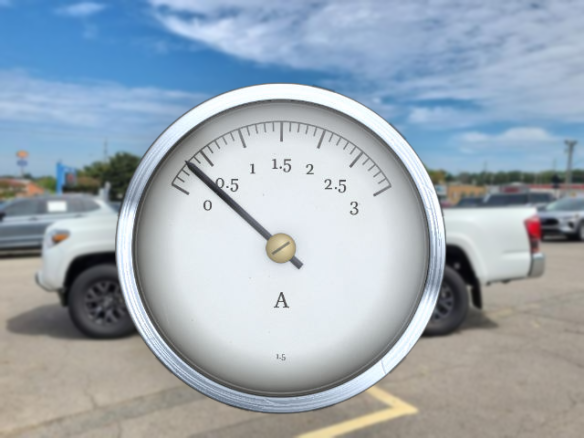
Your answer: 0.3 (A)
